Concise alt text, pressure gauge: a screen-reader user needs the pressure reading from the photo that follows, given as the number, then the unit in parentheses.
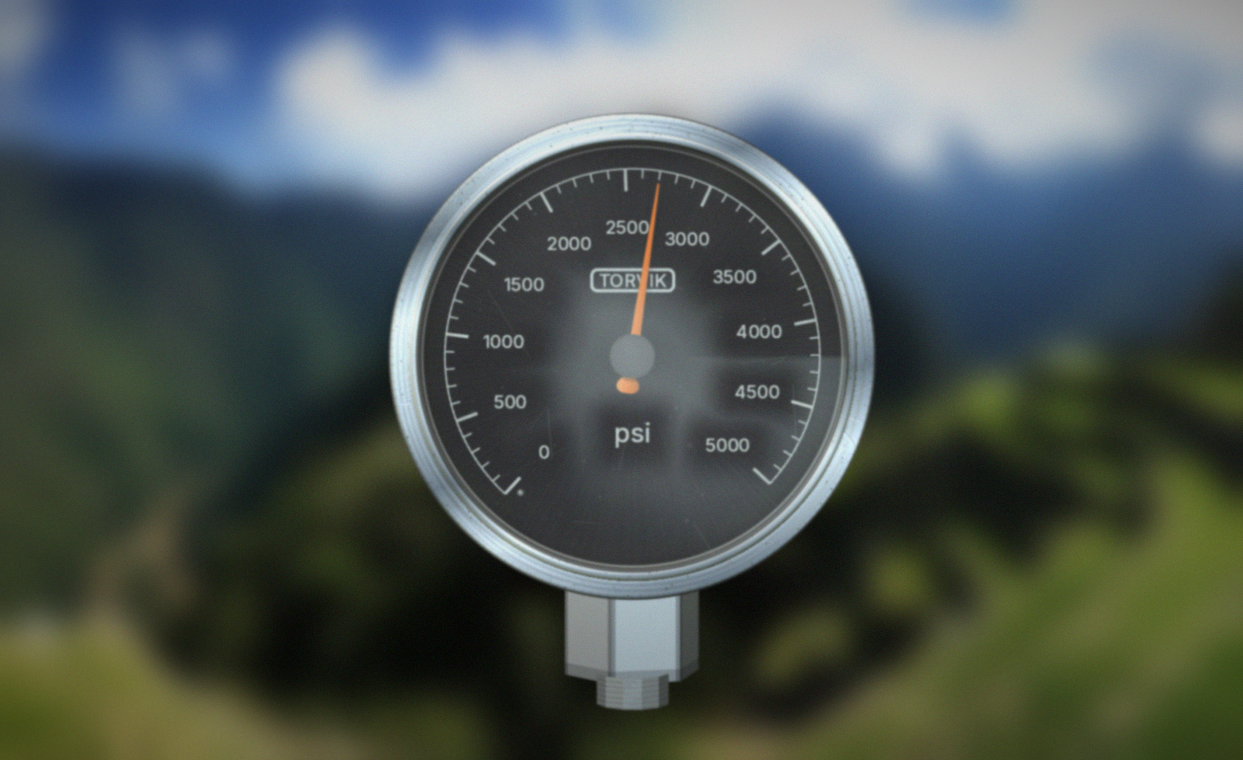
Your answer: 2700 (psi)
